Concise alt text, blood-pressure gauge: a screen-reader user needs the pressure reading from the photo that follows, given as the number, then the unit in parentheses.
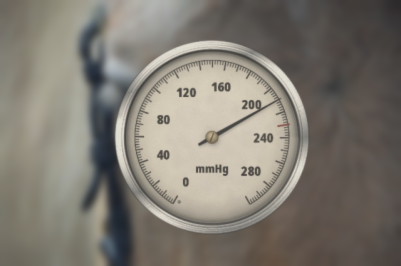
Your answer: 210 (mmHg)
